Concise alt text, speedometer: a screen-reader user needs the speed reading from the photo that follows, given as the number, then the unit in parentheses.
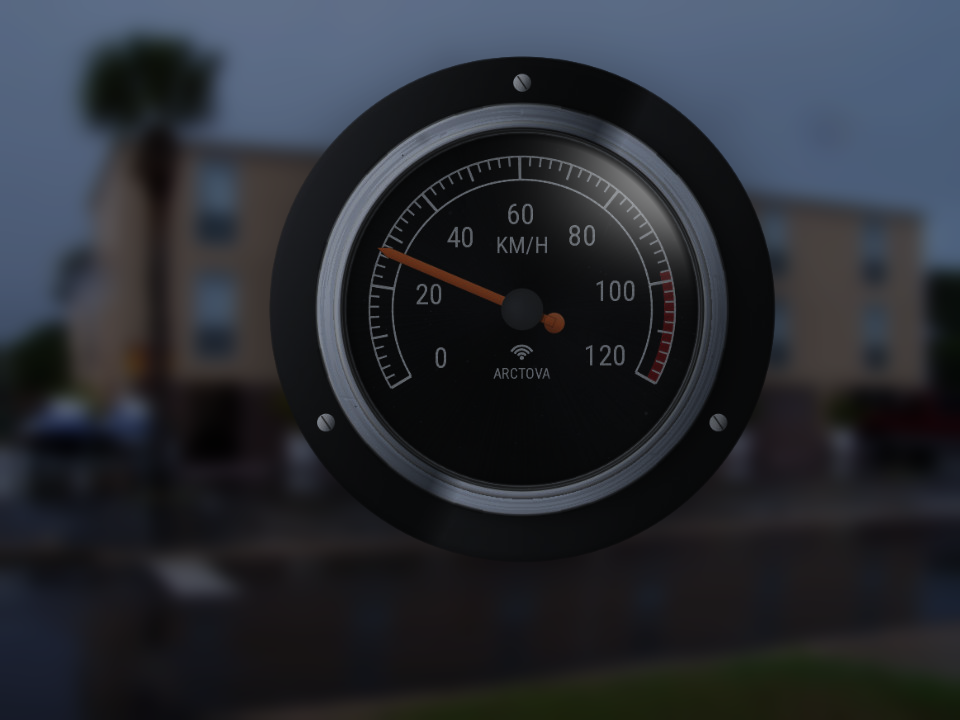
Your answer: 27 (km/h)
